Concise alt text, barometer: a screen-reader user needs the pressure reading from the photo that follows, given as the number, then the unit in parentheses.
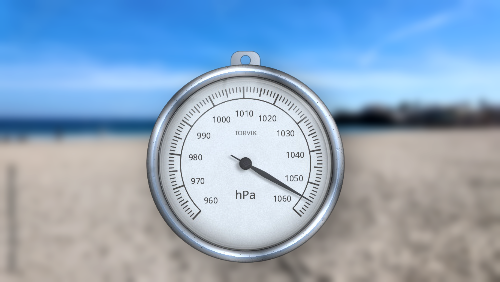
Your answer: 1055 (hPa)
